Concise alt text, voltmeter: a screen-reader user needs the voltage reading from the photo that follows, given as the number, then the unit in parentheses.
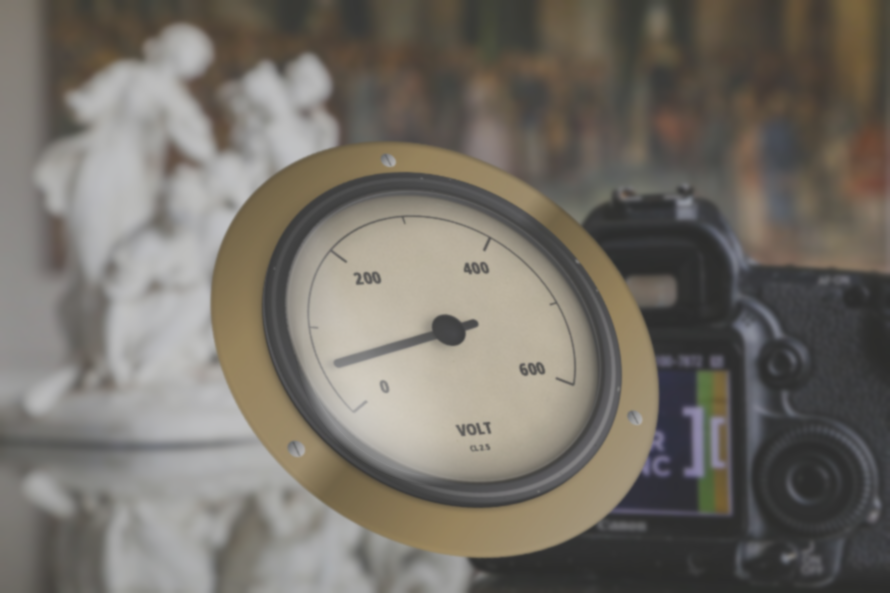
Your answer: 50 (V)
